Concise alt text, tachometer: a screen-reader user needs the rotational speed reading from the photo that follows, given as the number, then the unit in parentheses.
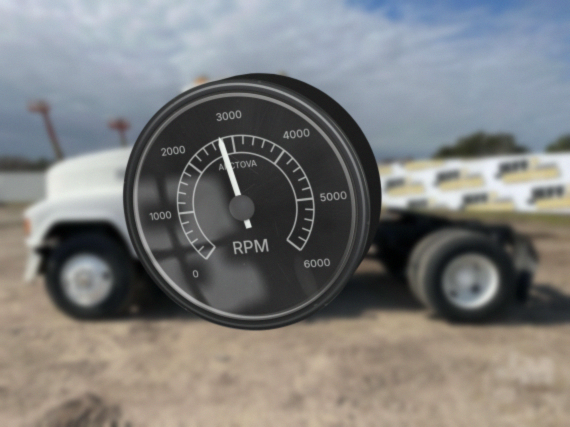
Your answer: 2800 (rpm)
